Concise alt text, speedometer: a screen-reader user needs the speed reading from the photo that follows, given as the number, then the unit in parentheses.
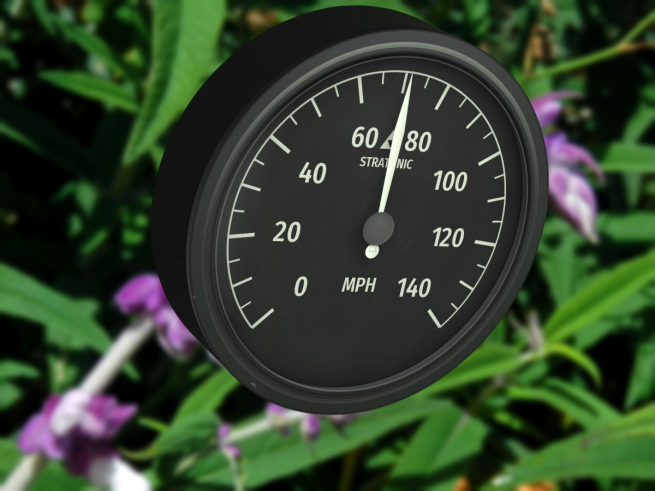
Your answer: 70 (mph)
